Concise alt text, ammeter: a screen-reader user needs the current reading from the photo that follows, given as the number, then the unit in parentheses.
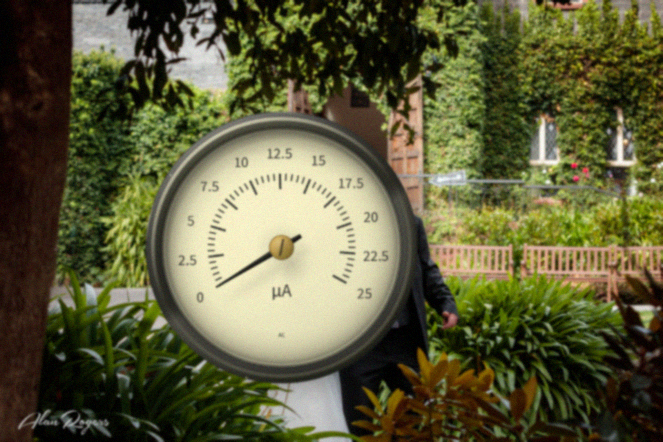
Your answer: 0 (µA)
